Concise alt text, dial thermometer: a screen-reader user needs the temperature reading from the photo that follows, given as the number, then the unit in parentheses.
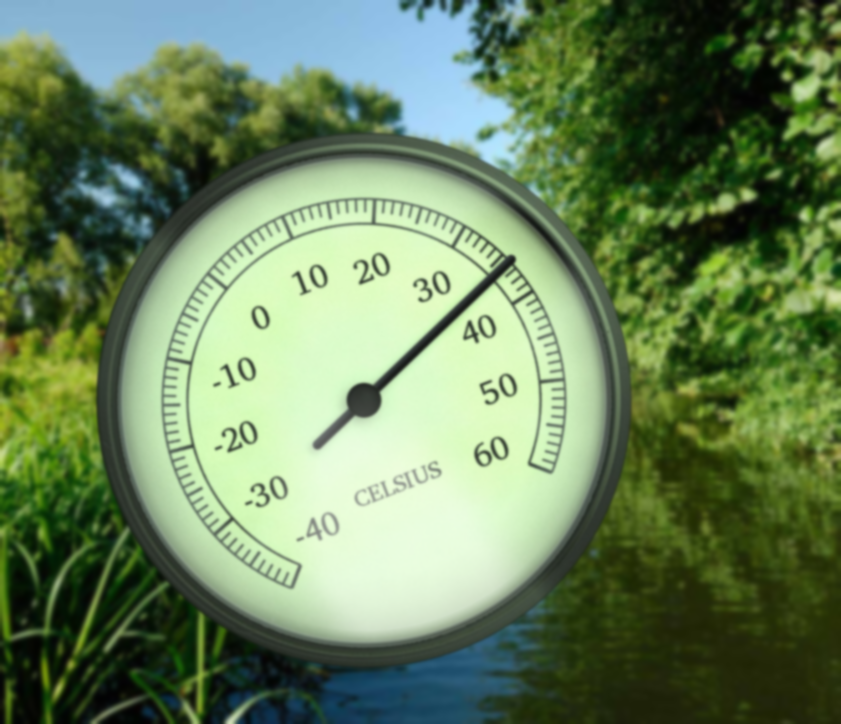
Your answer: 36 (°C)
